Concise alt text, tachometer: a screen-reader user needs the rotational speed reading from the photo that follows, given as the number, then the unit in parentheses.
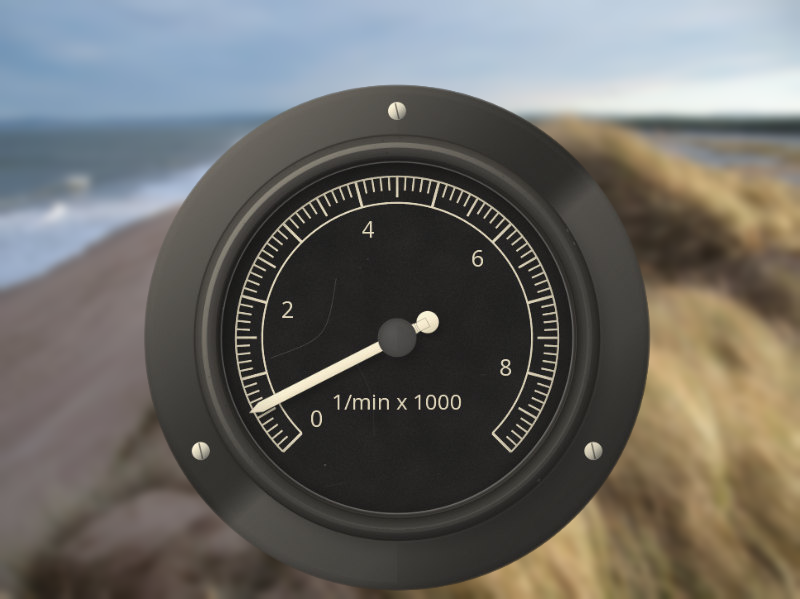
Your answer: 600 (rpm)
